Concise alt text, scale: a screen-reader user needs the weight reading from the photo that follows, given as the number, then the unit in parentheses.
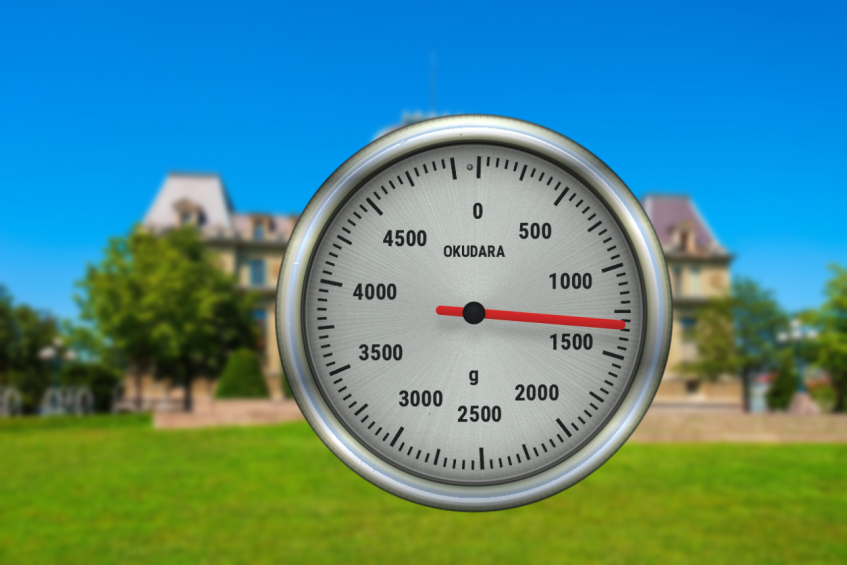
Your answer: 1325 (g)
